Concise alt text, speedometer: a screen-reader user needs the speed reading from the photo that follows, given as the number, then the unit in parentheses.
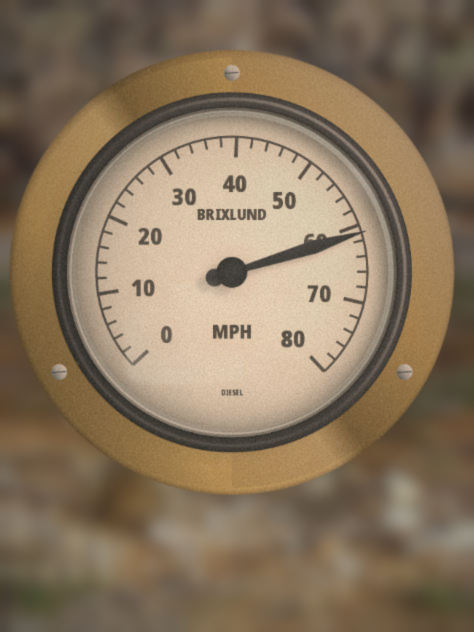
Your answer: 61 (mph)
